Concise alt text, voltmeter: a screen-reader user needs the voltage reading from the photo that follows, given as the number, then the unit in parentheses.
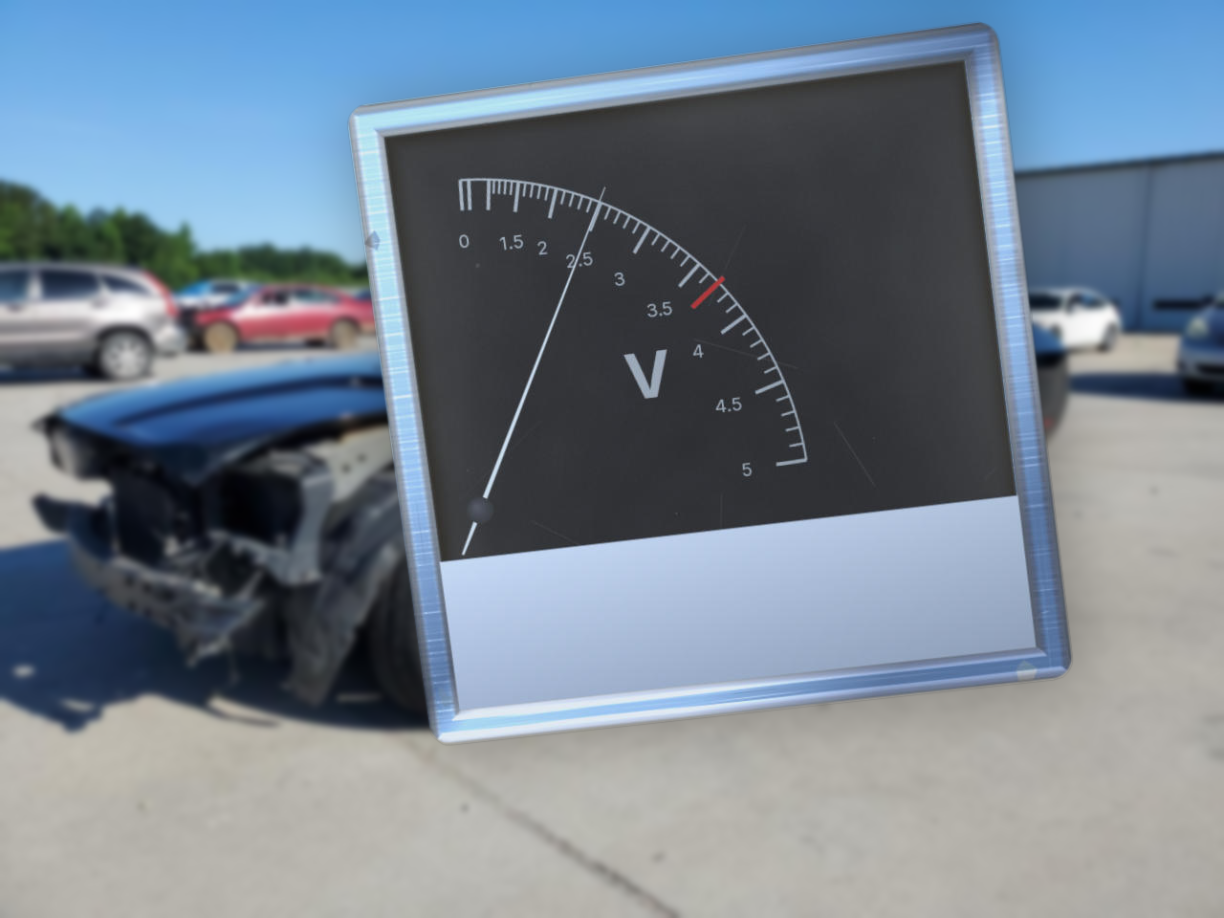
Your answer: 2.5 (V)
